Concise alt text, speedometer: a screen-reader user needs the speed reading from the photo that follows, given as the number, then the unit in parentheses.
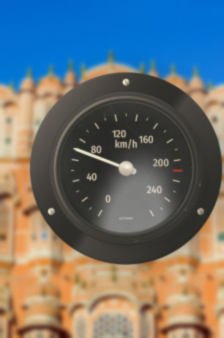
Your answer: 70 (km/h)
